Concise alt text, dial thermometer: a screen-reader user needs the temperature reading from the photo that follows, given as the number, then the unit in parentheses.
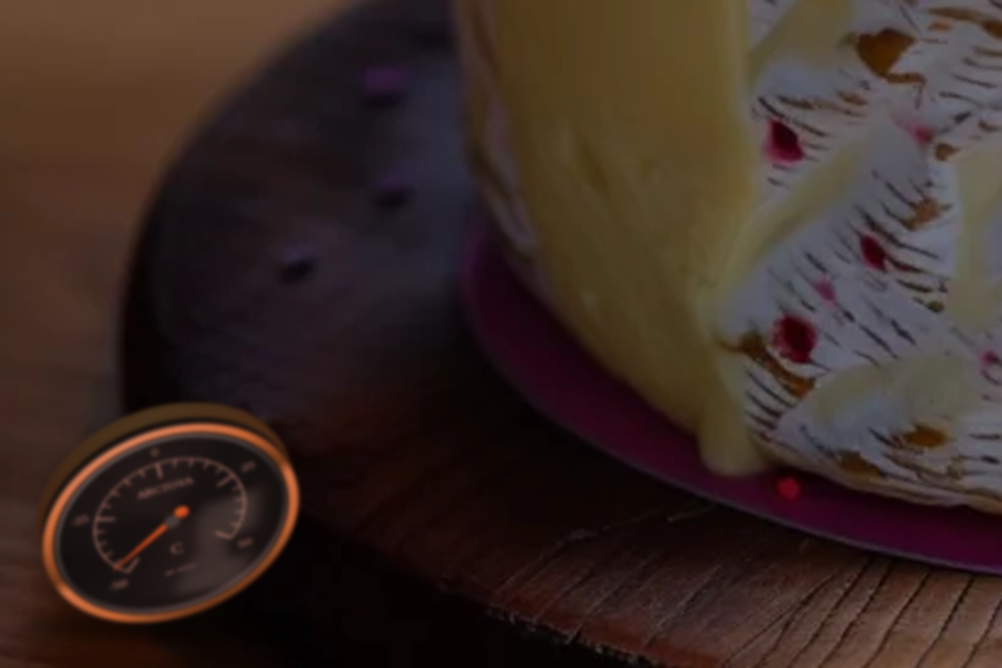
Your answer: -45 (°C)
